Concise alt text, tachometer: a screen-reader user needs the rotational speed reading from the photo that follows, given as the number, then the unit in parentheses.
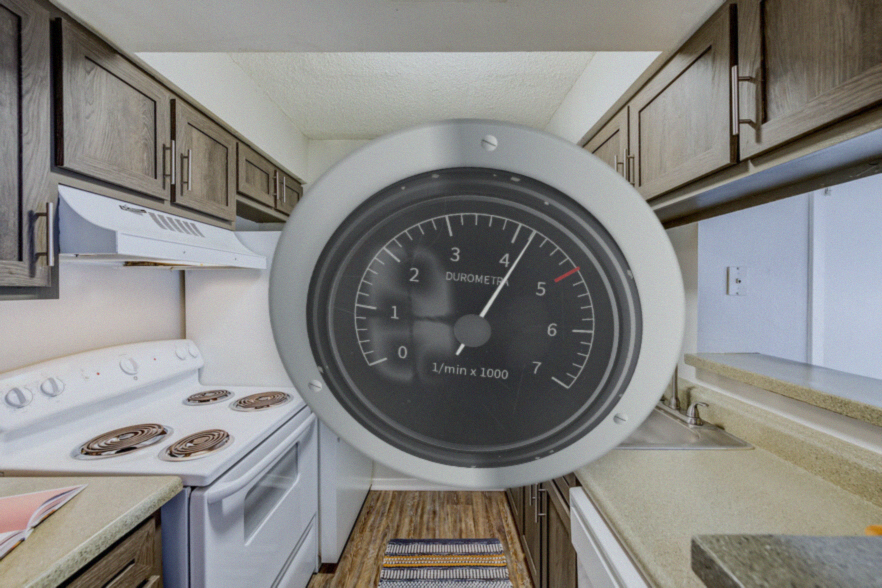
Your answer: 4200 (rpm)
